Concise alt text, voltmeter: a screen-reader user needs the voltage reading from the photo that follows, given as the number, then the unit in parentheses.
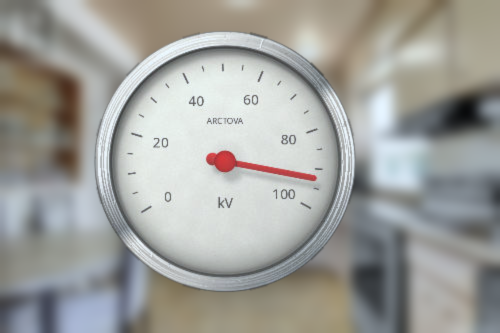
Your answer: 92.5 (kV)
